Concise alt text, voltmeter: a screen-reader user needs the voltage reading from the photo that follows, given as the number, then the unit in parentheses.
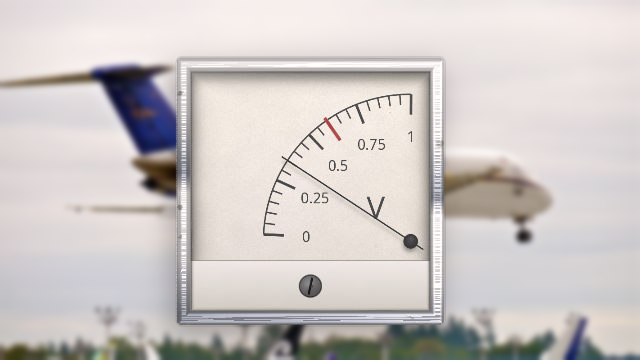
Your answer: 0.35 (V)
